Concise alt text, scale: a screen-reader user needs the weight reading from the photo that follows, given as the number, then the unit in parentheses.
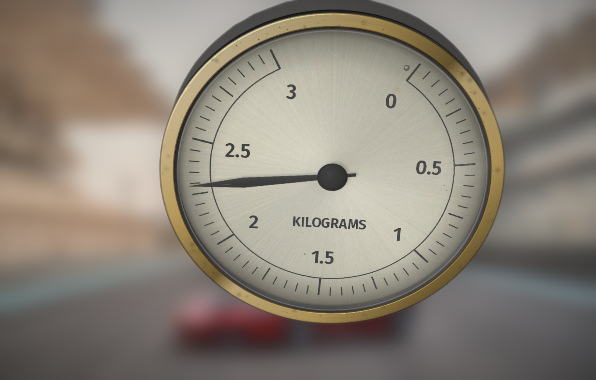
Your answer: 2.3 (kg)
